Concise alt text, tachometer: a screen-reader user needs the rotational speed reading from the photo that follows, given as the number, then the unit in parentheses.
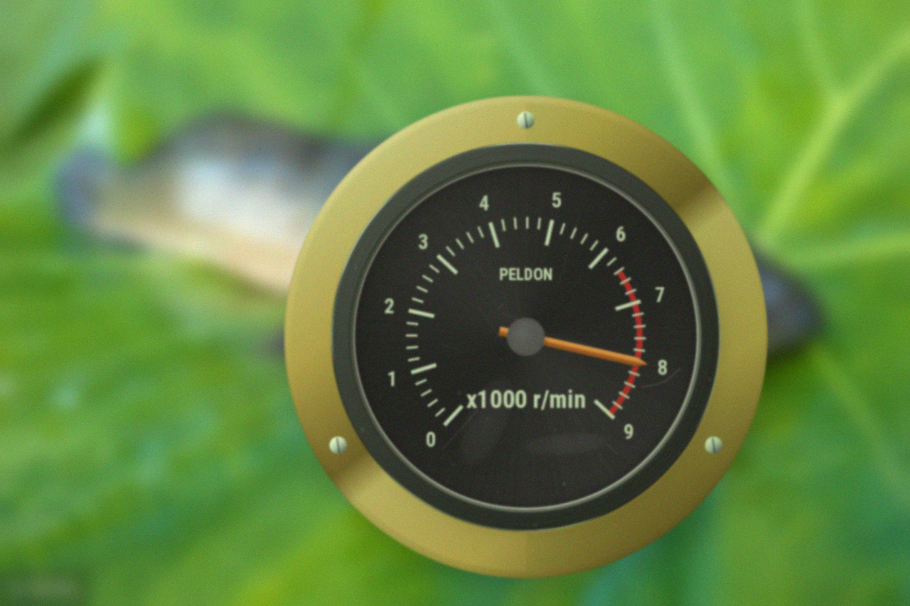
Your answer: 8000 (rpm)
